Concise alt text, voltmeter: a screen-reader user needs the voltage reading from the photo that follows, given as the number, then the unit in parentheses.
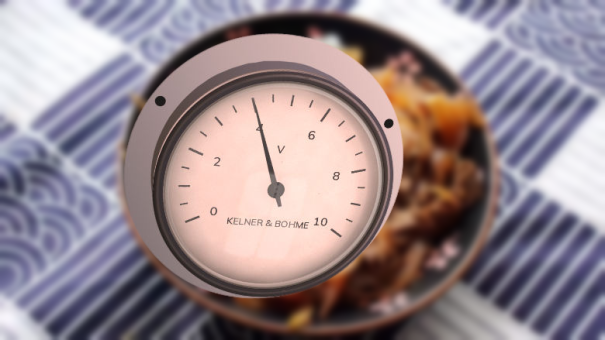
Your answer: 4 (V)
